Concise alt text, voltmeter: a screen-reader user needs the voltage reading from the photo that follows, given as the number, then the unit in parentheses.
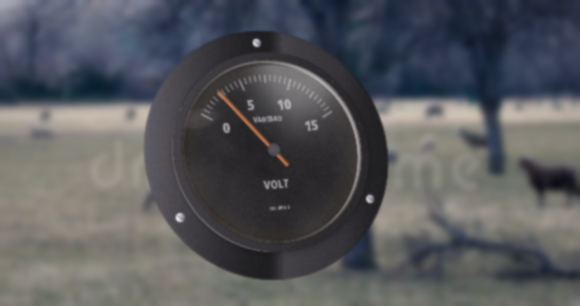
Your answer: 2.5 (V)
